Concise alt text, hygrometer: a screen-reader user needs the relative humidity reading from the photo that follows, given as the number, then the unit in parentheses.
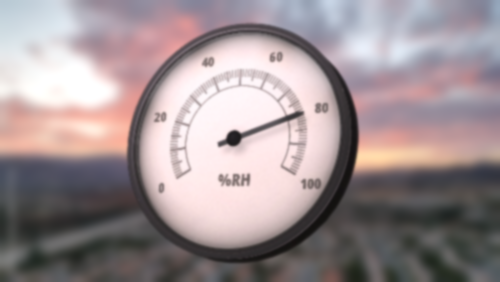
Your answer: 80 (%)
